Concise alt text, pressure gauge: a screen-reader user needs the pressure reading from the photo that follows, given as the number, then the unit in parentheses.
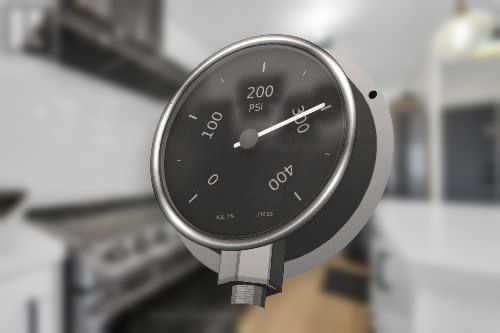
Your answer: 300 (psi)
